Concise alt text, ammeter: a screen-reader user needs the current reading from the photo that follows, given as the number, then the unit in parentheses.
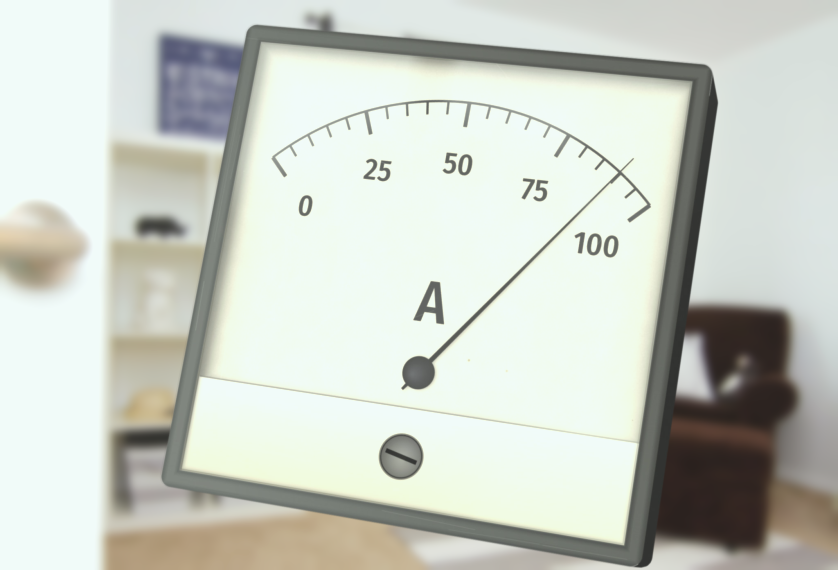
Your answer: 90 (A)
